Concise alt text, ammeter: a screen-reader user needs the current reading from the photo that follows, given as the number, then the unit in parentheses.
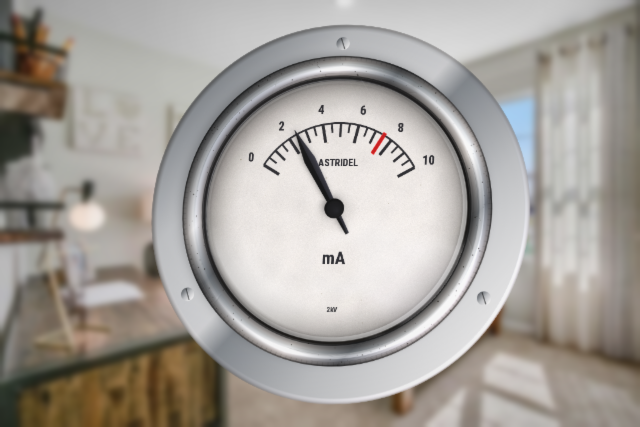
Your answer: 2.5 (mA)
